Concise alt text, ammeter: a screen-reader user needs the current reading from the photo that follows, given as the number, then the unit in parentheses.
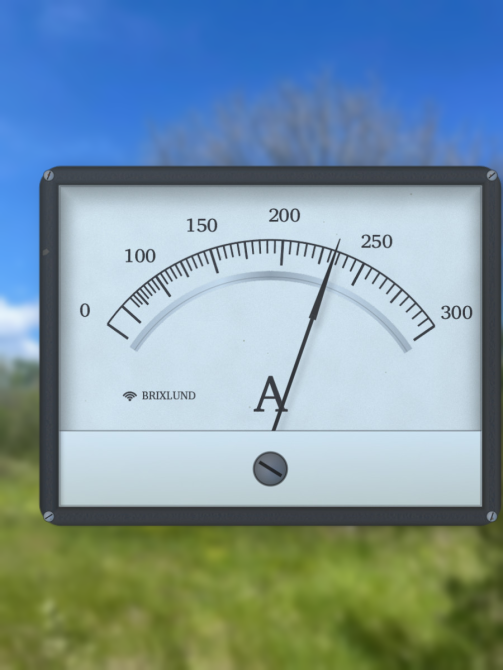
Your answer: 232.5 (A)
